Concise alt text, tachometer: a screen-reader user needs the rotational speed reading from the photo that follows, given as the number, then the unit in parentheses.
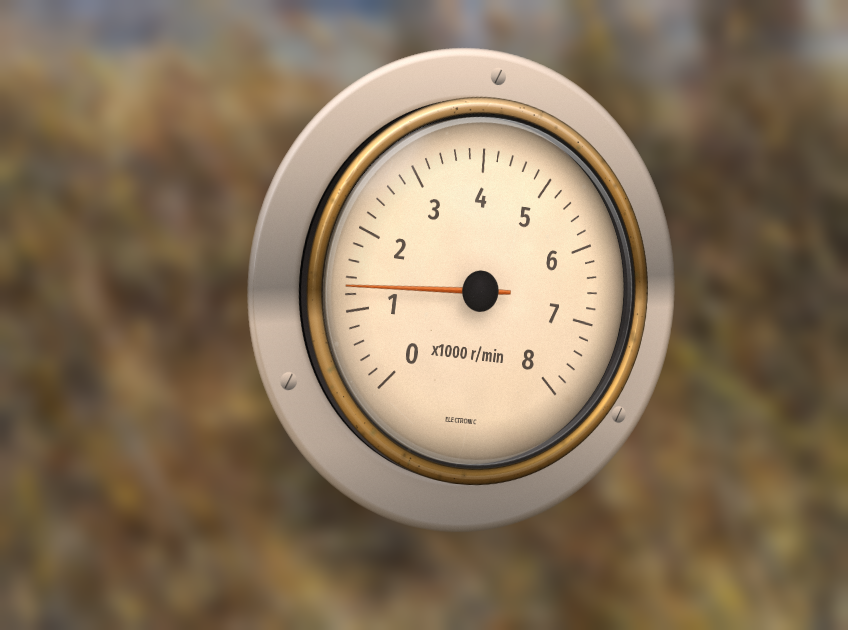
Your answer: 1300 (rpm)
